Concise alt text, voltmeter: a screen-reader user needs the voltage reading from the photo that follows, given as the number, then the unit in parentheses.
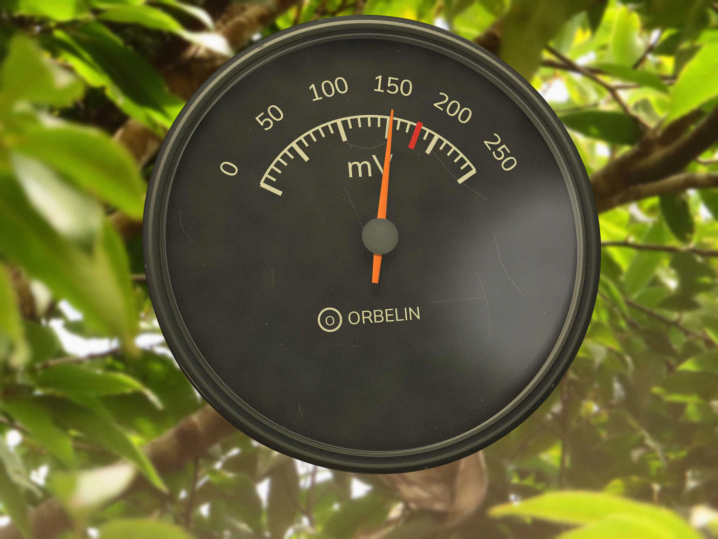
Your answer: 150 (mV)
